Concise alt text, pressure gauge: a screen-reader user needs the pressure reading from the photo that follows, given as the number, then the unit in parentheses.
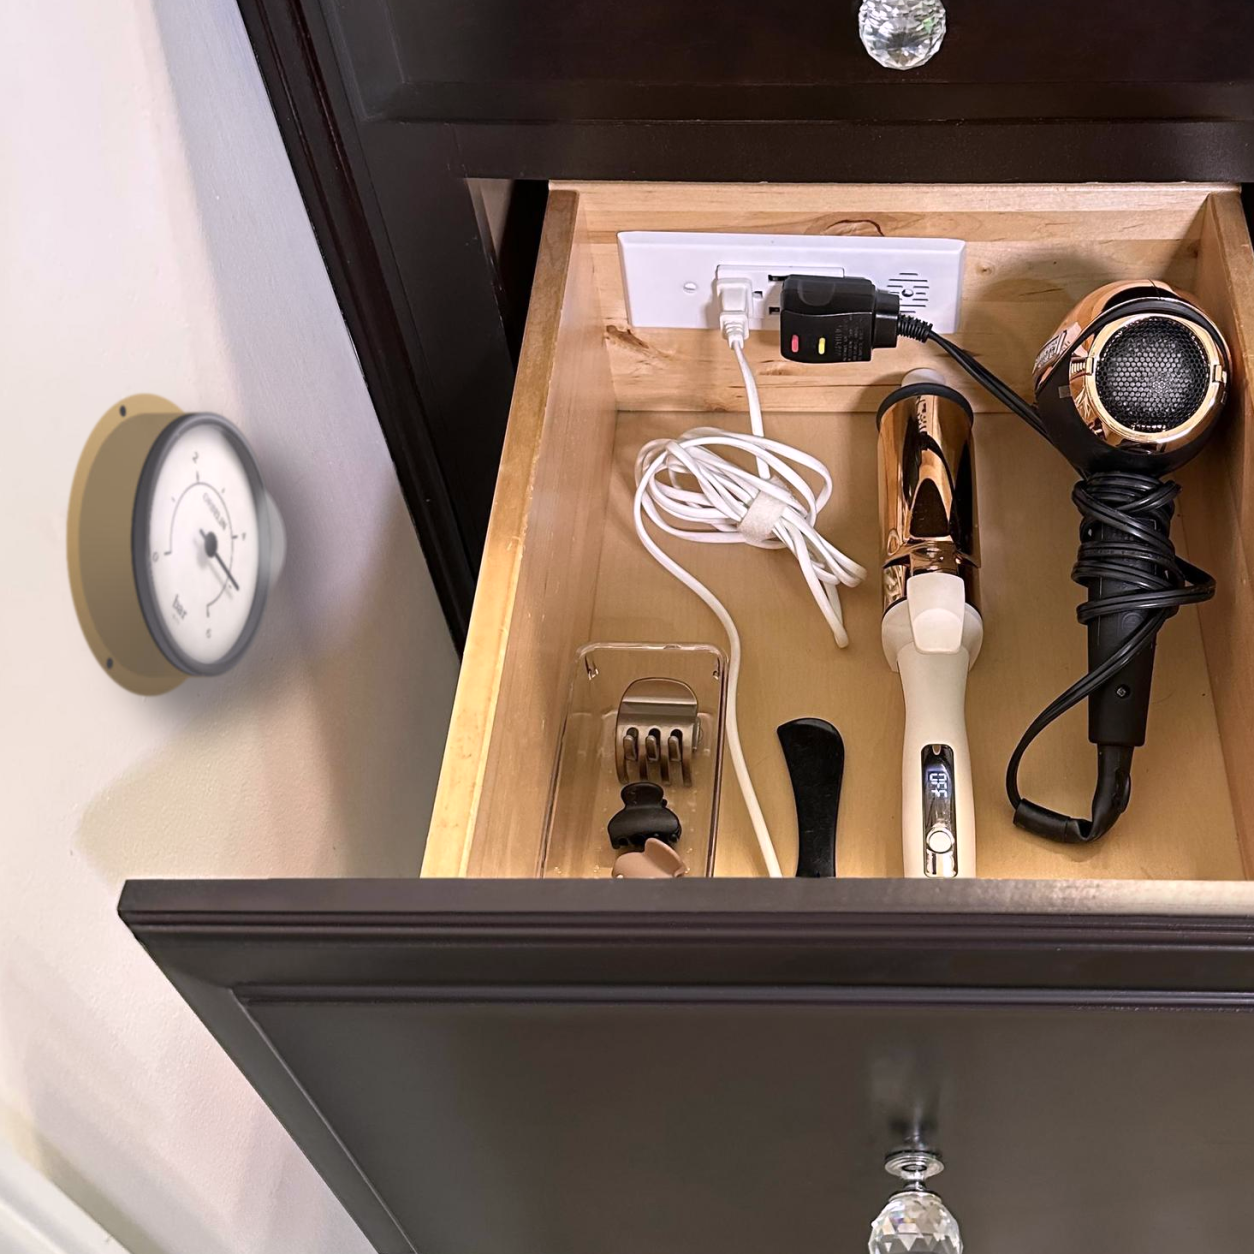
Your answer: 5 (bar)
